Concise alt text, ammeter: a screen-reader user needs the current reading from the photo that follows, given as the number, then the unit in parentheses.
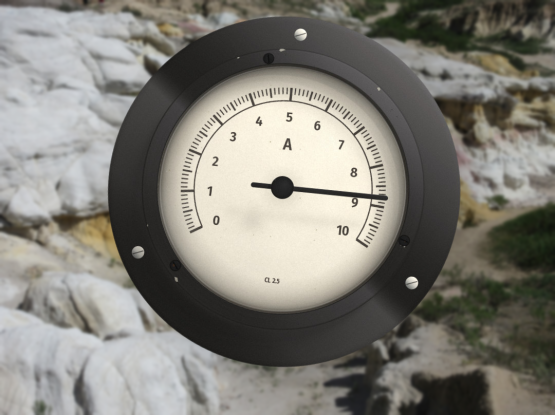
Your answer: 8.8 (A)
